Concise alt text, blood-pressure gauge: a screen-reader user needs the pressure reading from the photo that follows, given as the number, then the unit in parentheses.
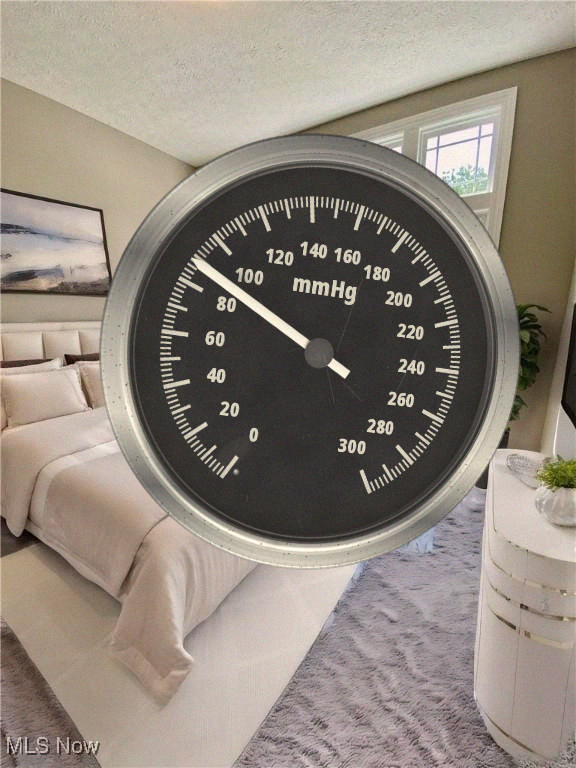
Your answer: 88 (mmHg)
